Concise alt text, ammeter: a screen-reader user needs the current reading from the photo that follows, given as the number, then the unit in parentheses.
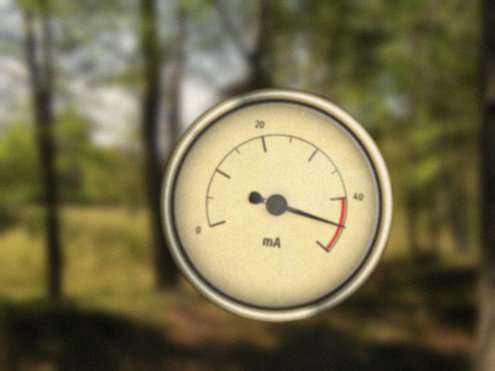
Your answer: 45 (mA)
